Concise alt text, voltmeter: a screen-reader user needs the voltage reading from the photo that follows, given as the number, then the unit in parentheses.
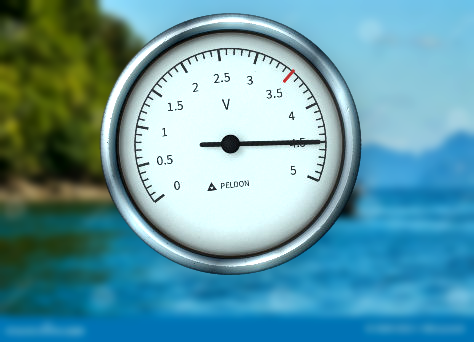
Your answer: 4.5 (V)
